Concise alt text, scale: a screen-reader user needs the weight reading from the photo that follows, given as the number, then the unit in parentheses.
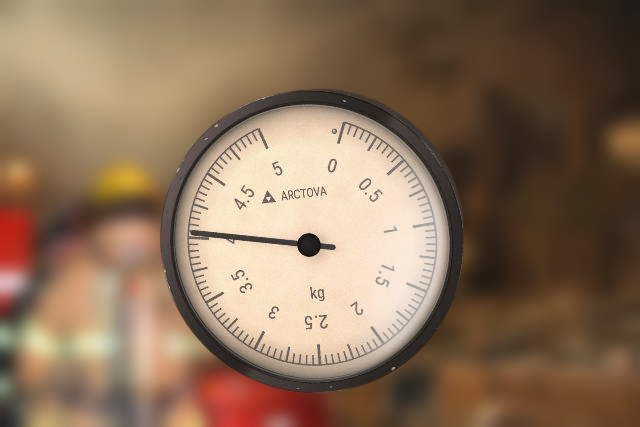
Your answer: 4.05 (kg)
